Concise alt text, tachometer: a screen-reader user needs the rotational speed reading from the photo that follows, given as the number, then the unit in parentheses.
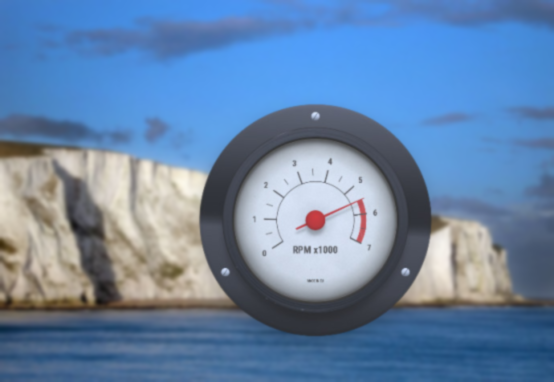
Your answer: 5500 (rpm)
